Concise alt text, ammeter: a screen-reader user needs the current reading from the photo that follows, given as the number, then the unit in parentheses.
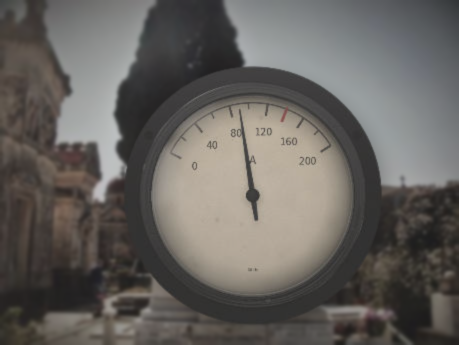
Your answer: 90 (A)
